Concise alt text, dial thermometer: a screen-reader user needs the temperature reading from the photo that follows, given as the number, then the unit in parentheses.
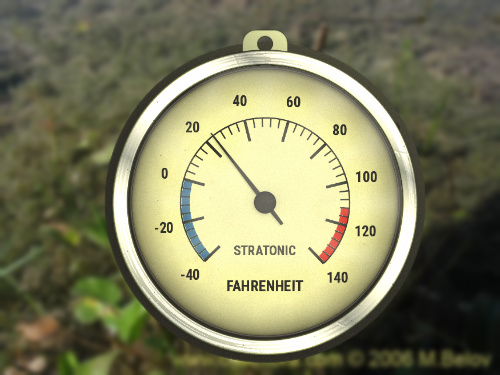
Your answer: 24 (°F)
